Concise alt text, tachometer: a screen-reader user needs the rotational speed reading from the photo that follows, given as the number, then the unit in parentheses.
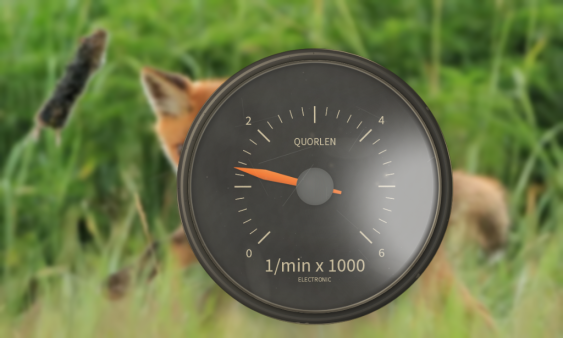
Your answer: 1300 (rpm)
